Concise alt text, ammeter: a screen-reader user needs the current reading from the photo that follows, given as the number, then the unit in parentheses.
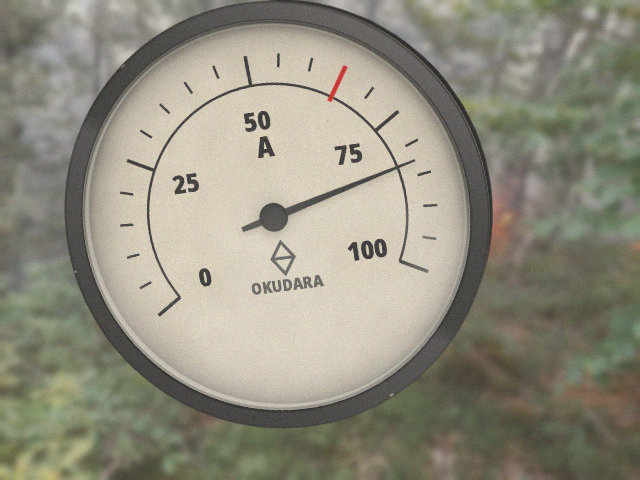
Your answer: 82.5 (A)
